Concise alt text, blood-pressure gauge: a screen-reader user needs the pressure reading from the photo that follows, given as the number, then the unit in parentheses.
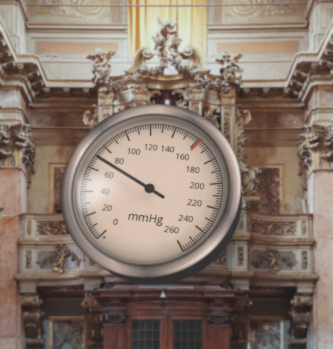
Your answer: 70 (mmHg)
